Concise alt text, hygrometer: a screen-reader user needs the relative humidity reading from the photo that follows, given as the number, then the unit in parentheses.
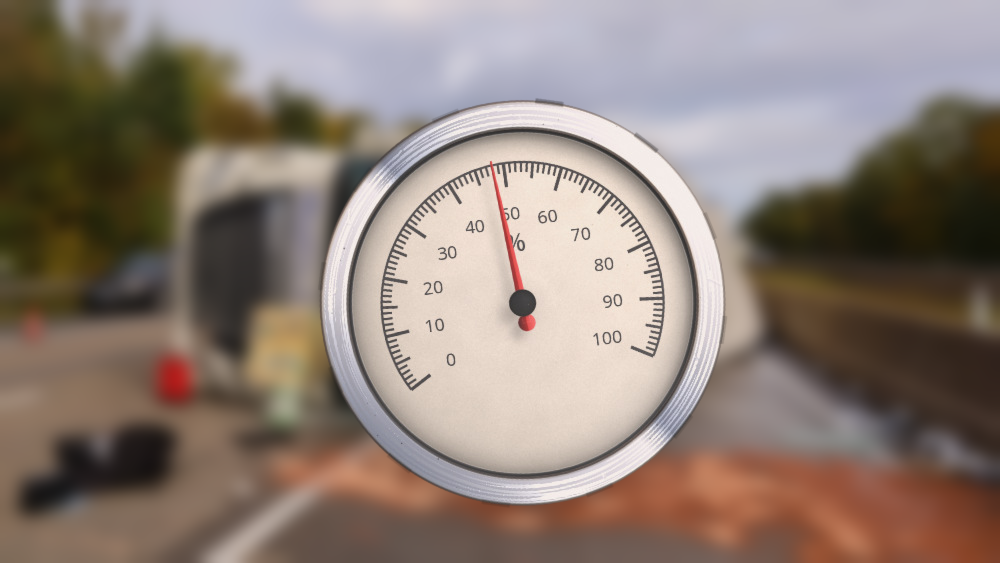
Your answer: 48 (%)
